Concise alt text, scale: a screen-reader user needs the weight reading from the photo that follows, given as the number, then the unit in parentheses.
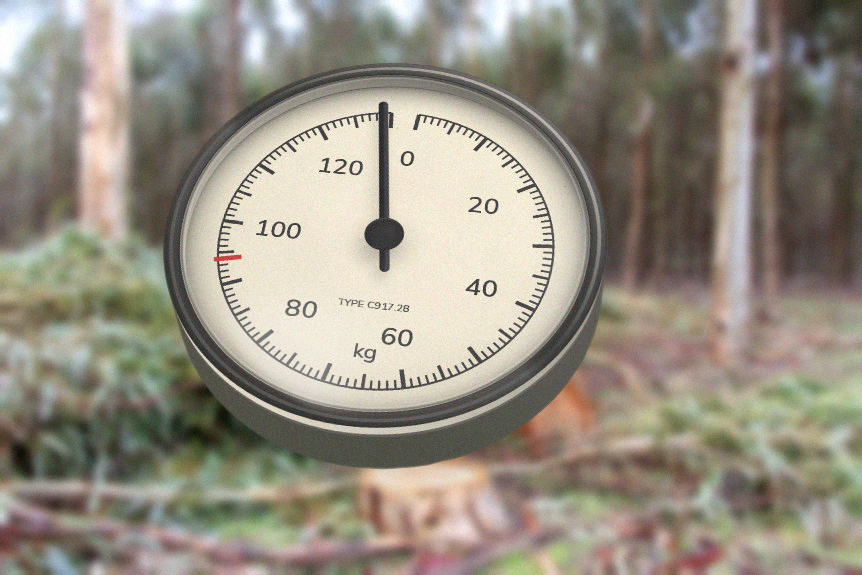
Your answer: 129 (kg)
